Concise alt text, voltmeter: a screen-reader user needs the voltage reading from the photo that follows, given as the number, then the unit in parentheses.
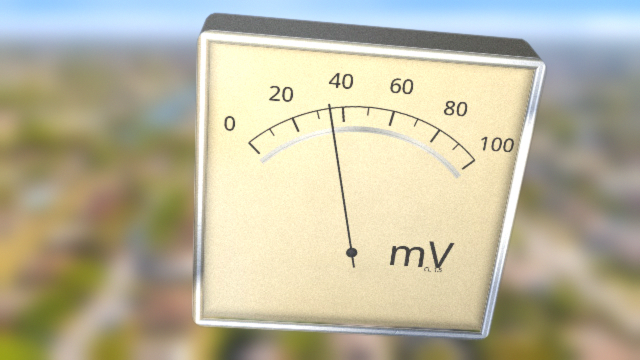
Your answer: 35 (mV)
